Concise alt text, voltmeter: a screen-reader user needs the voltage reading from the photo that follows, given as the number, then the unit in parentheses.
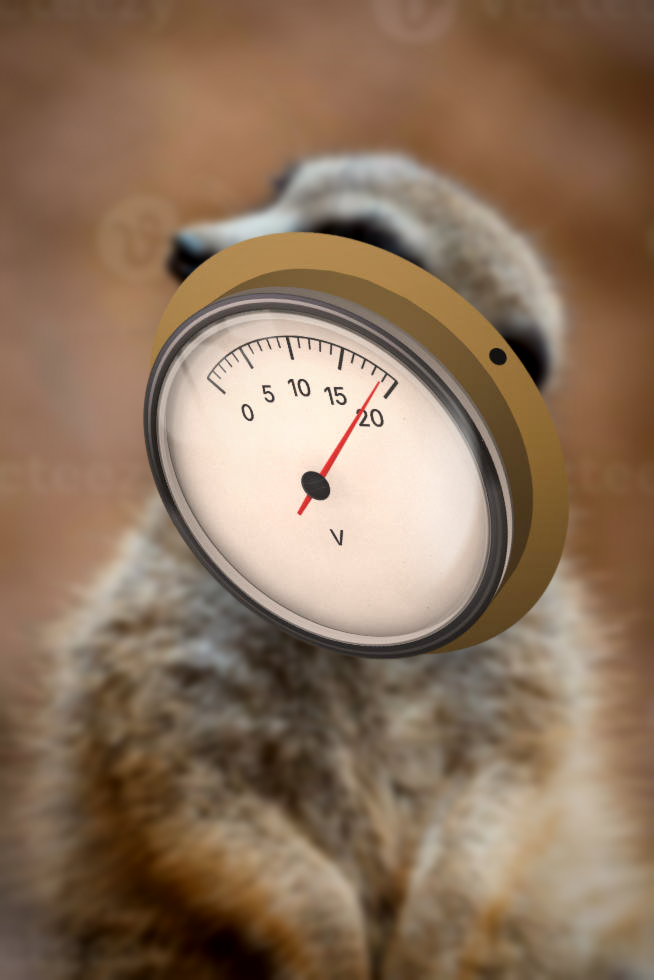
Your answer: 19 (V)
